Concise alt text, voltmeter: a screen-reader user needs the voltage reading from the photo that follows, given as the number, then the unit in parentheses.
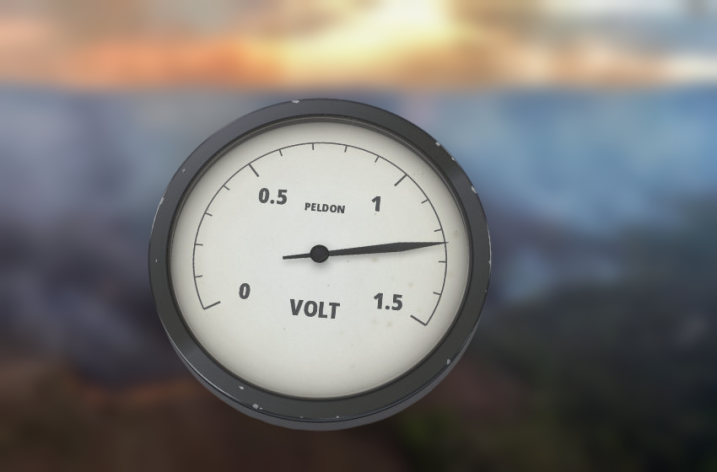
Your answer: 1.25 (V)
